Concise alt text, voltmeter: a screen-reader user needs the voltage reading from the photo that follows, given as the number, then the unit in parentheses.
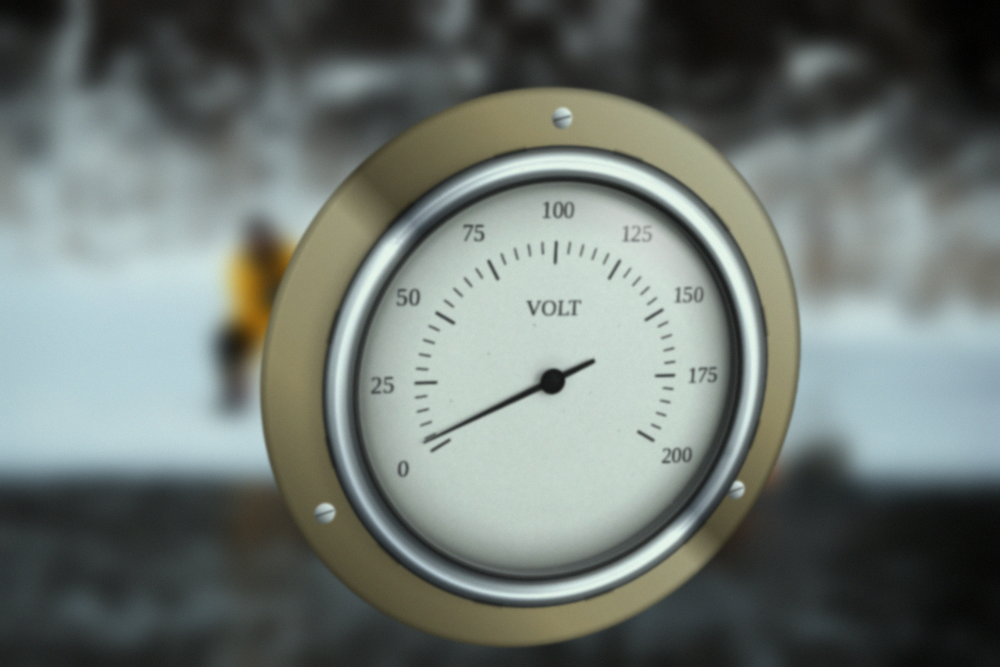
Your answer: 5 (V)
